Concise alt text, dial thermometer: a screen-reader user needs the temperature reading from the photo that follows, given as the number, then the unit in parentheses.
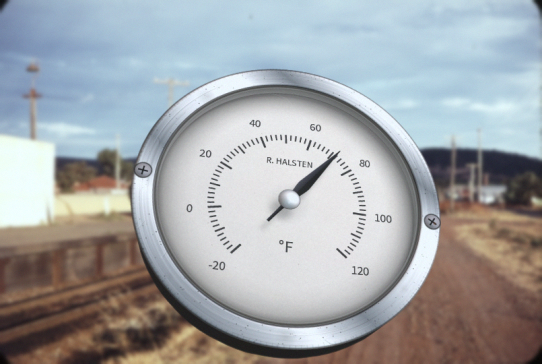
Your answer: 72 (°F)
